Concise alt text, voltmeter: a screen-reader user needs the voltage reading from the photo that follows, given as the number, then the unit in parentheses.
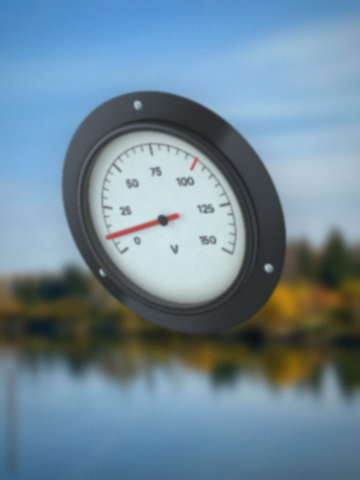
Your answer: 10 (V)
